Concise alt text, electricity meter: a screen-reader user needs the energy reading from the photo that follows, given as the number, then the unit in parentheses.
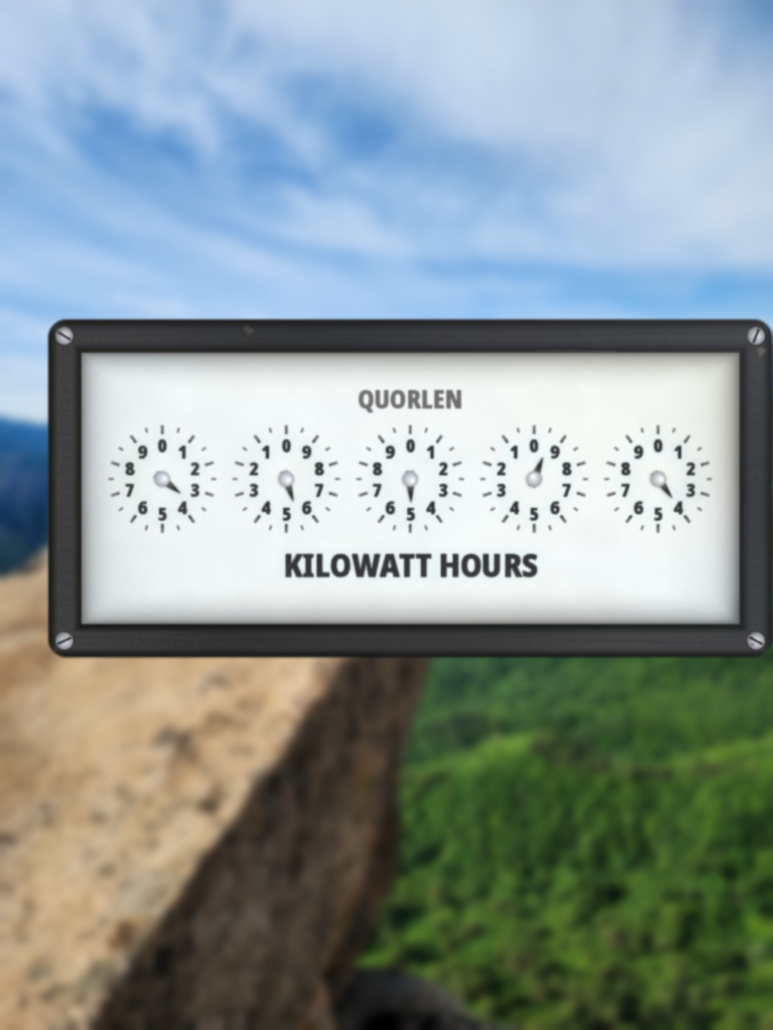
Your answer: 35494 (kWh)
